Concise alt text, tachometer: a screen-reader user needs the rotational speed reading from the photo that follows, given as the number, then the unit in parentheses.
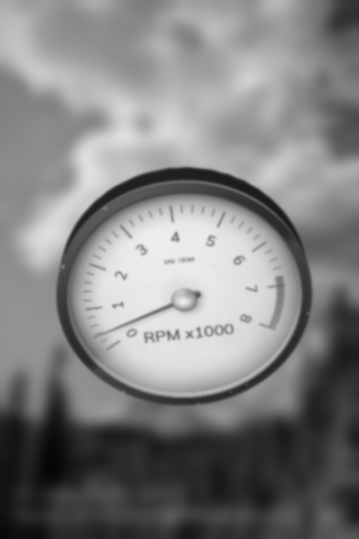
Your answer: 400 (rpm)
